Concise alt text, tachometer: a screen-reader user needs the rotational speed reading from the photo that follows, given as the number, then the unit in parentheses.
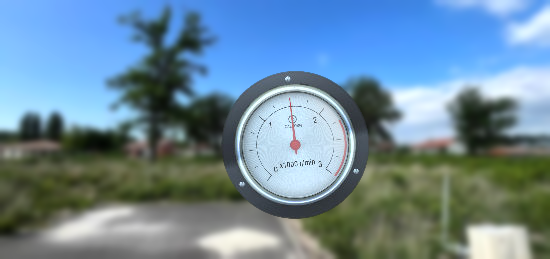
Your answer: 1500 (rpm)
